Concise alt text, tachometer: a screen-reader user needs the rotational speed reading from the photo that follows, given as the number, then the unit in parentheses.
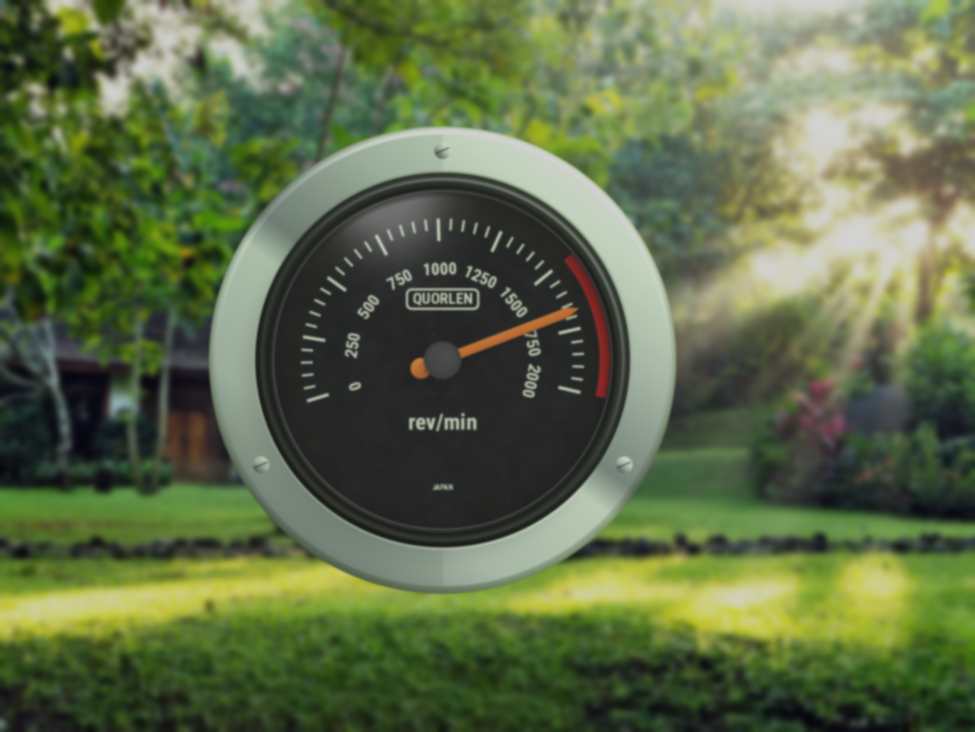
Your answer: 1675 (rpm)
